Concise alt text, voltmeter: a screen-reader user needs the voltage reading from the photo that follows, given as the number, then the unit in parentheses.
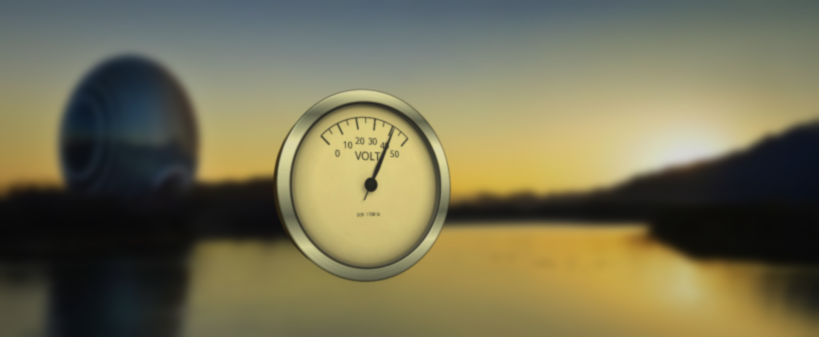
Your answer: 40 (V)
